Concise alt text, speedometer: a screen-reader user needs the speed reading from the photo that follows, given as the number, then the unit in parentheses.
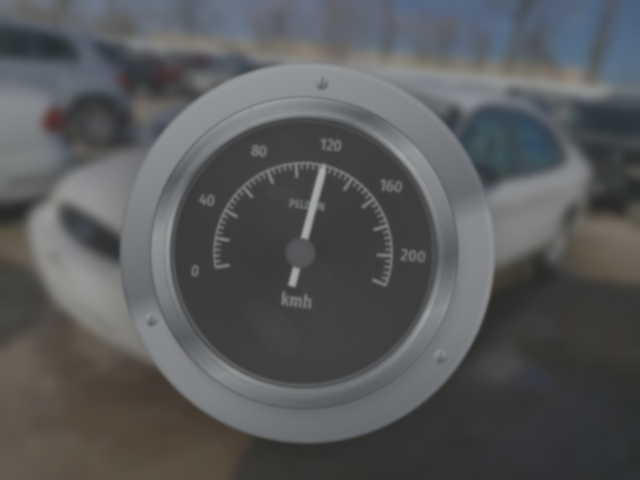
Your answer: 120 (km/h)
